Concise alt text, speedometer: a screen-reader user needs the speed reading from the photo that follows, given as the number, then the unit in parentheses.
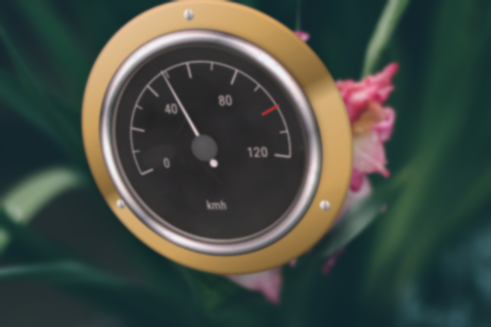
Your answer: 50 (km/h)
